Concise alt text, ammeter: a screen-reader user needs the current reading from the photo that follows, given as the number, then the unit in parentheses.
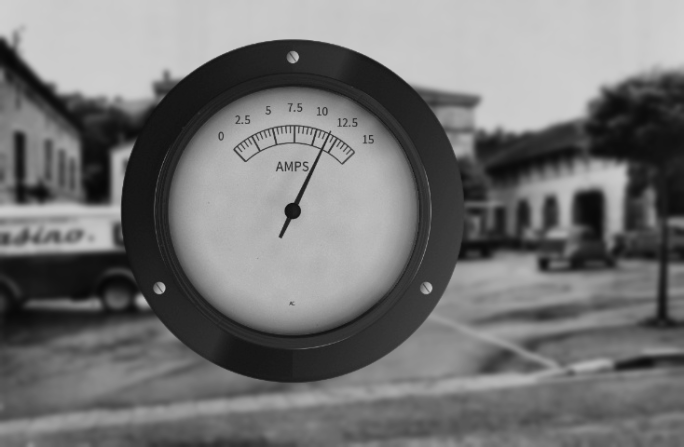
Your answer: 11.5 (A)
